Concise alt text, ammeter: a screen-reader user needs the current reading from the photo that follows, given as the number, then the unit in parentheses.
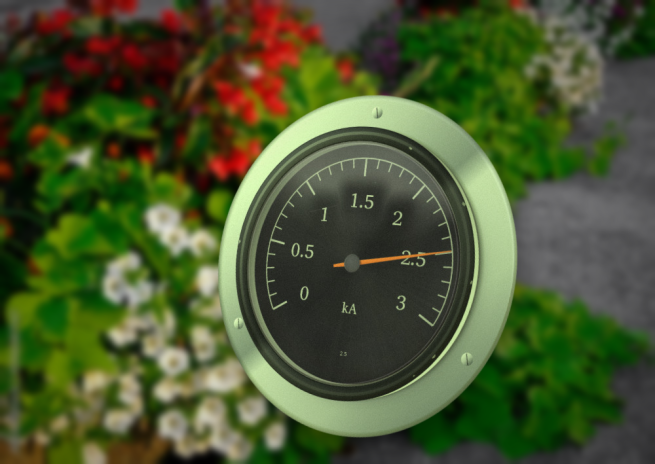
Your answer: 2.5 (kA)
